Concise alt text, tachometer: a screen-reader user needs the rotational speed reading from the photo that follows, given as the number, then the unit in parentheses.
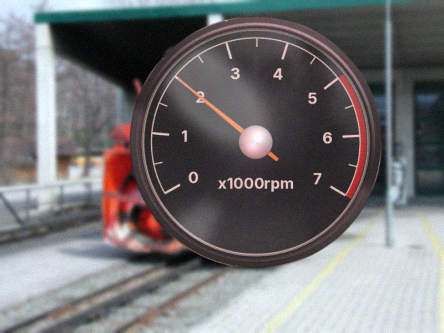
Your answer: 2000 (rpm)
